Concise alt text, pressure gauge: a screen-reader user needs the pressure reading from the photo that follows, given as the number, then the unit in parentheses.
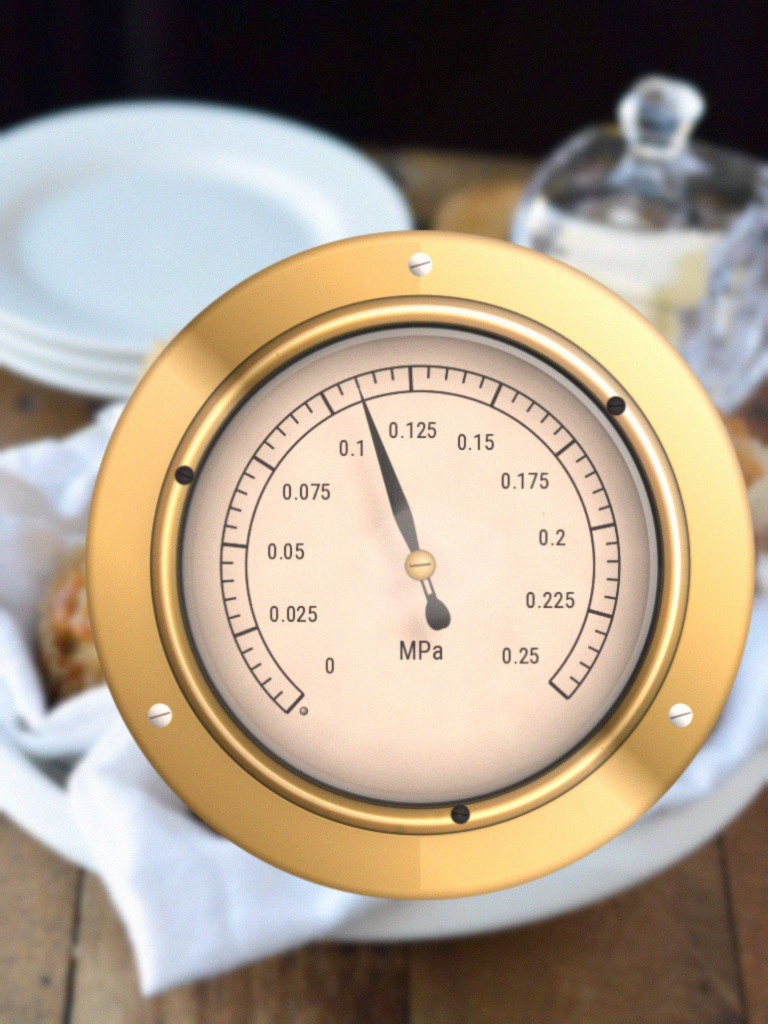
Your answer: 0.11 (MPa)
